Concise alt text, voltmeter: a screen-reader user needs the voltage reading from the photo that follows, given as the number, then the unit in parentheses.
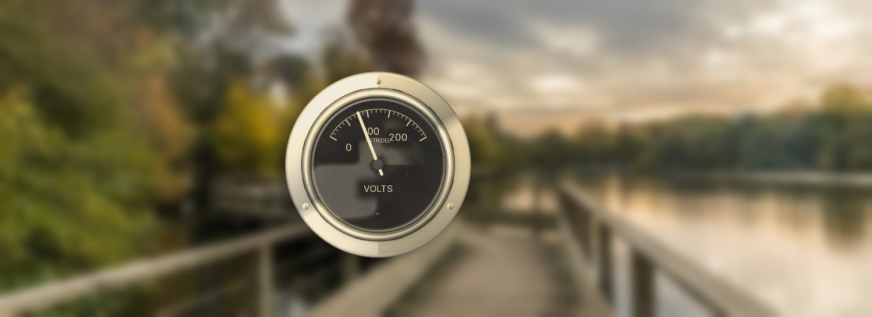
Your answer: 80 (V)
